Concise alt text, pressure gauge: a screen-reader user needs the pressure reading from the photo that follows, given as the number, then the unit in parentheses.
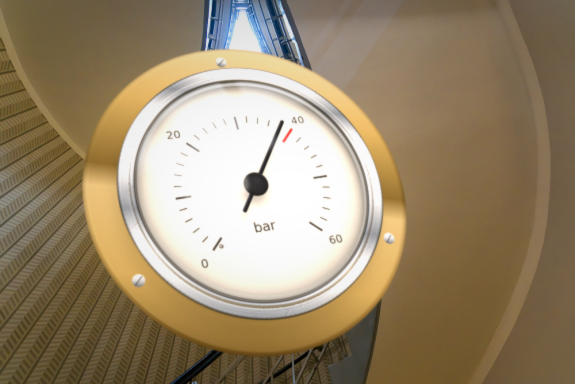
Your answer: 38 (bar)
